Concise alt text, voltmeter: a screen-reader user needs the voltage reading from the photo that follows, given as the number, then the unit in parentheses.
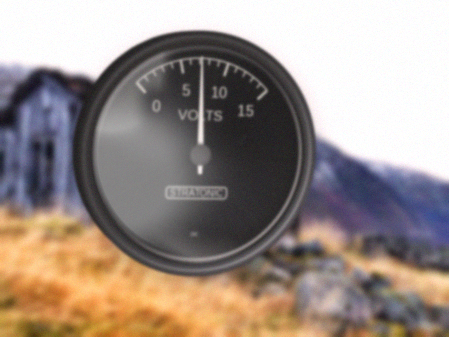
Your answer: 7 (V)
